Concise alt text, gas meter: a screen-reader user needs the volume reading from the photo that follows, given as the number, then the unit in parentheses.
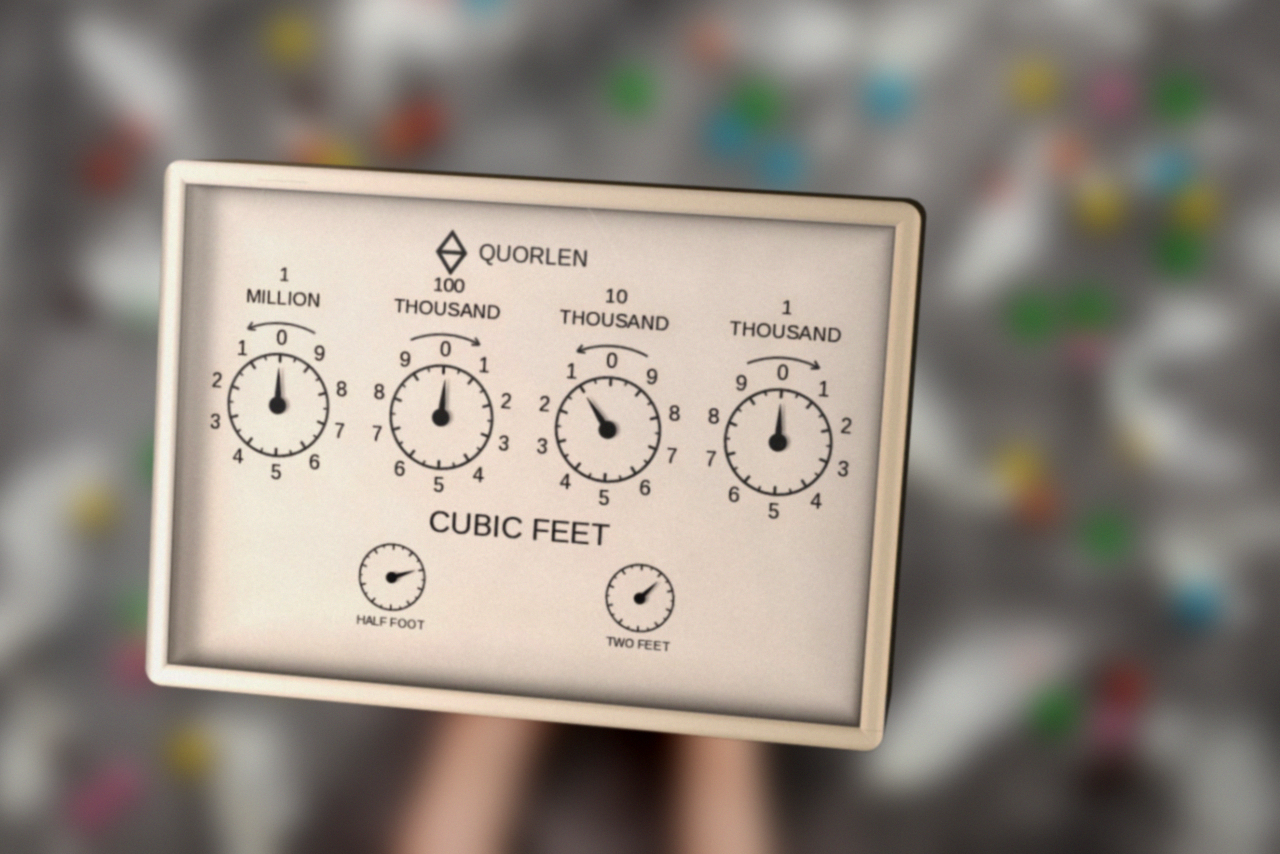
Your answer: 1000 (ft³)
